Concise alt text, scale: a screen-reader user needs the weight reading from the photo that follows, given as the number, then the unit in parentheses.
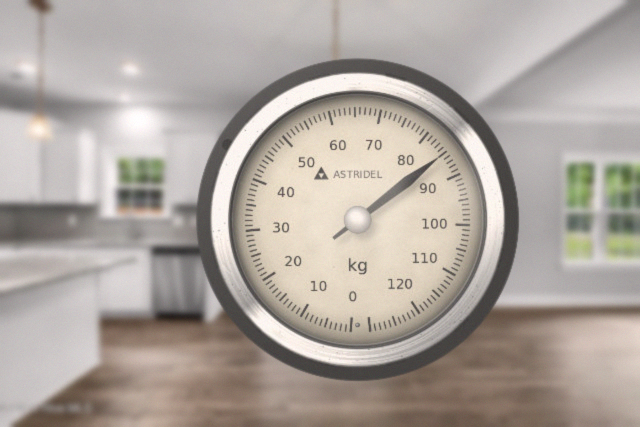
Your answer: 85 (kg)
